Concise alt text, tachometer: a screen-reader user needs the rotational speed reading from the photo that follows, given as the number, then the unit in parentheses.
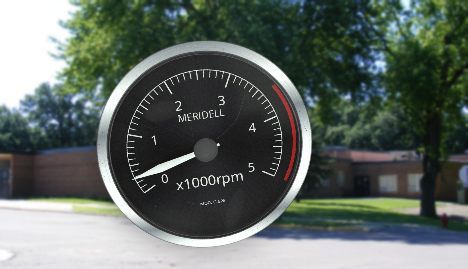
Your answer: 300 (rpm)
